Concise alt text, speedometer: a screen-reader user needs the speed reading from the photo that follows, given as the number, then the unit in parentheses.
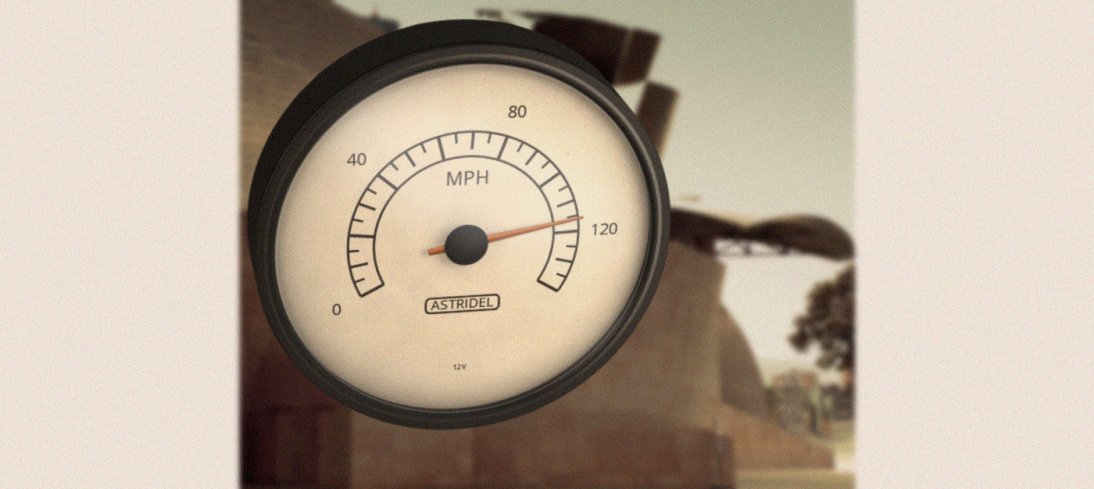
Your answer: 115 (mph)
